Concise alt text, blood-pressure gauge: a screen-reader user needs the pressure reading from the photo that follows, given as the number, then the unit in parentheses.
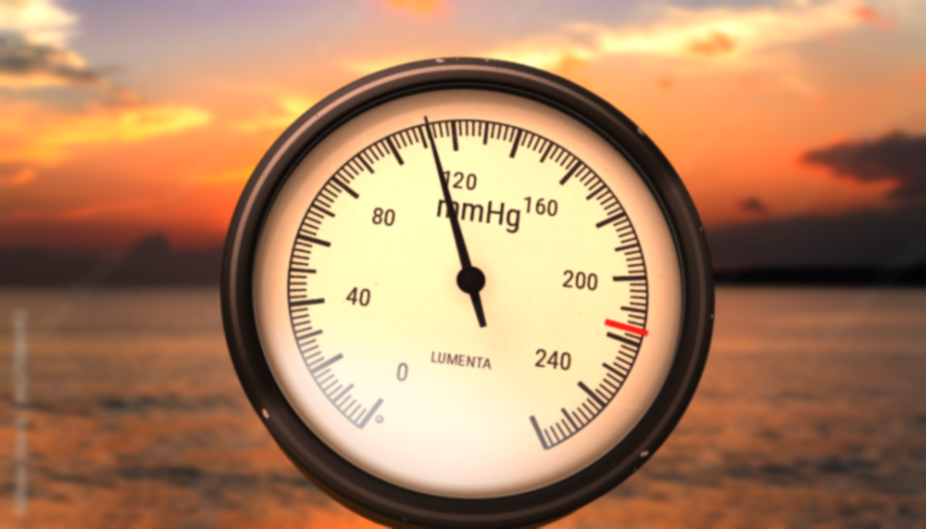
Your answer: 112 (mmHg)
